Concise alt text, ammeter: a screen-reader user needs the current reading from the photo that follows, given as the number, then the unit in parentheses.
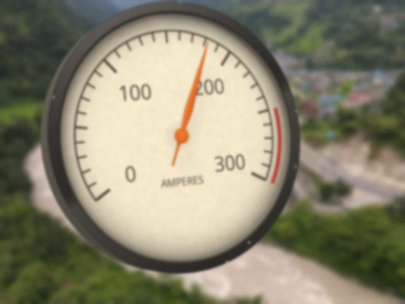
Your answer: 180 (A)
